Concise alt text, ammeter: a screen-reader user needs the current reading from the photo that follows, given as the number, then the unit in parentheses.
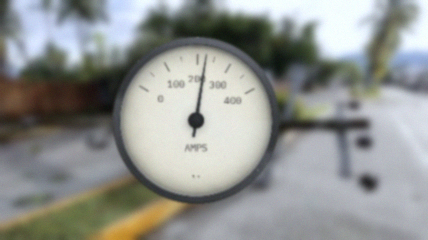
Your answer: 225 (A)
